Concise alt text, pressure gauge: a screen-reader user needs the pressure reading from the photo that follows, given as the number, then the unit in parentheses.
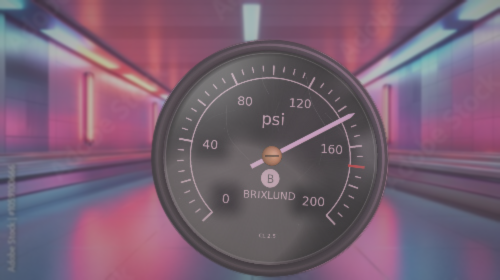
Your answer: 145 (psi)
